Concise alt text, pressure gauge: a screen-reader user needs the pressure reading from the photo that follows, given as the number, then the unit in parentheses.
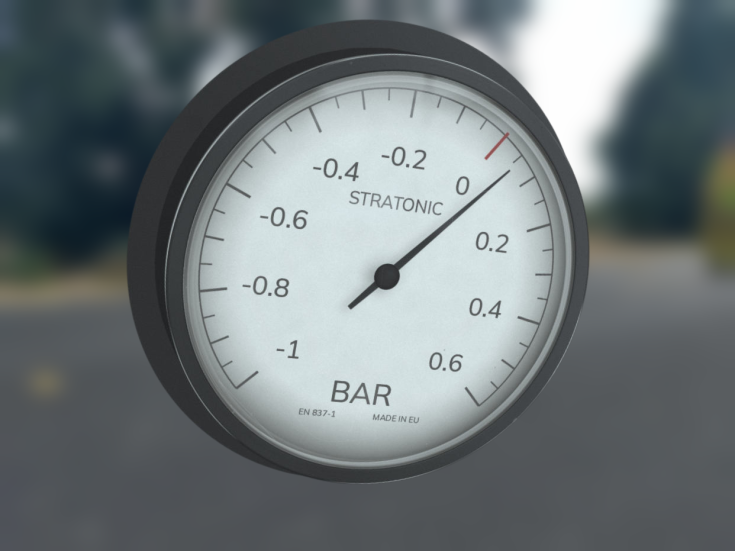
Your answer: 0.05 (bar)
